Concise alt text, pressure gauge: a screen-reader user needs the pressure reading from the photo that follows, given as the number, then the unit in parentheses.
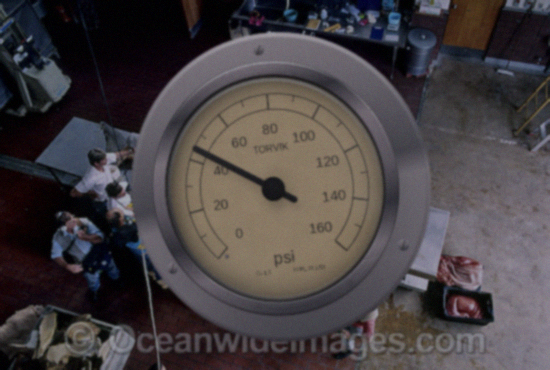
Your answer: 45 (psi)
